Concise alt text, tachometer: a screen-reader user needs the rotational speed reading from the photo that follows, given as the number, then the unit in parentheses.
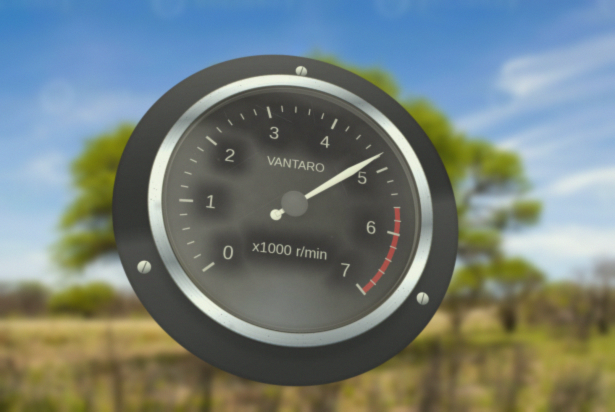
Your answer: 4800 (rpm)
